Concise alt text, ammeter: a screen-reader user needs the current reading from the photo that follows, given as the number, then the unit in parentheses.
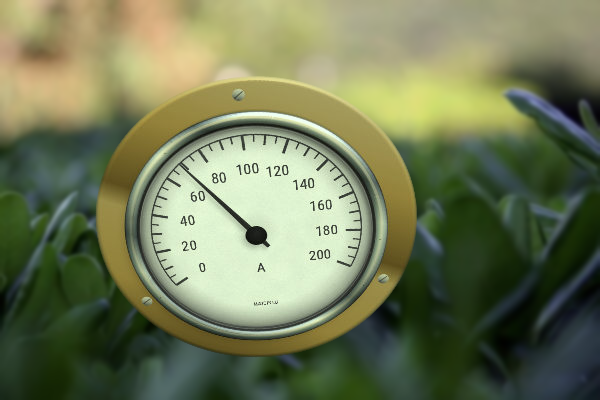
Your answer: 70 (A)
